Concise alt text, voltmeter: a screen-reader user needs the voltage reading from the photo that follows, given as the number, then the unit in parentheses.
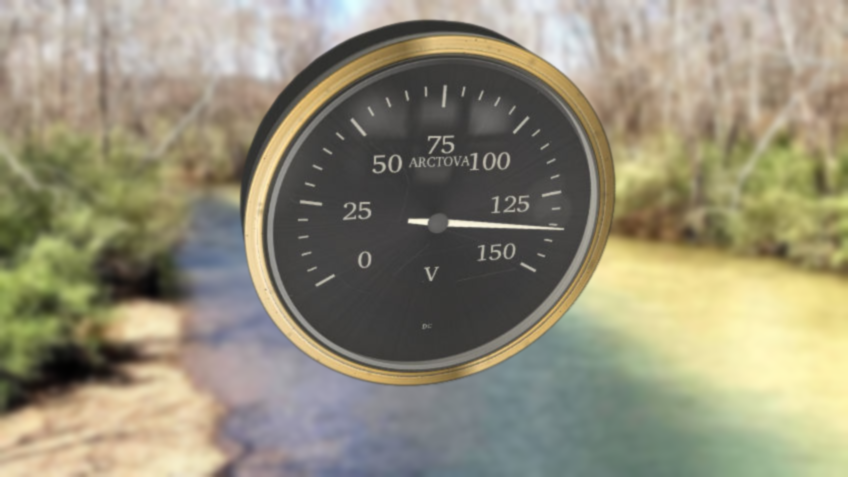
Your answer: 135 (V)
